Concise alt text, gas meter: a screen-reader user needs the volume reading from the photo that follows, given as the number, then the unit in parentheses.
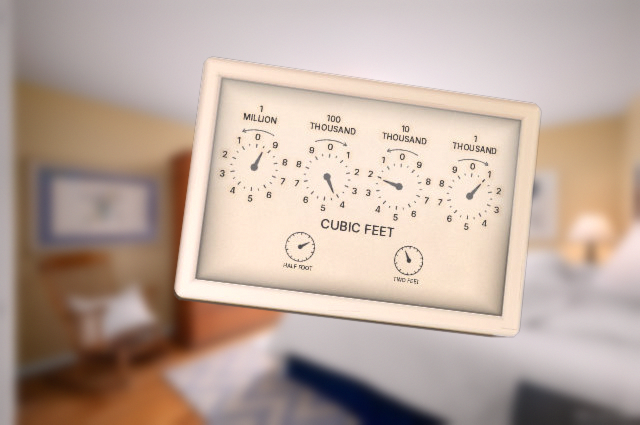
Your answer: 942100 (ft³)
